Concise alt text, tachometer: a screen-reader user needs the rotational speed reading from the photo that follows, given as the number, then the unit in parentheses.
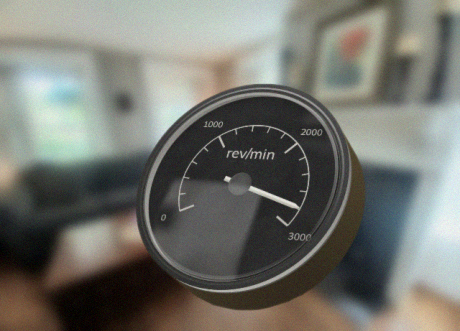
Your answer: 2800 (rpm)
